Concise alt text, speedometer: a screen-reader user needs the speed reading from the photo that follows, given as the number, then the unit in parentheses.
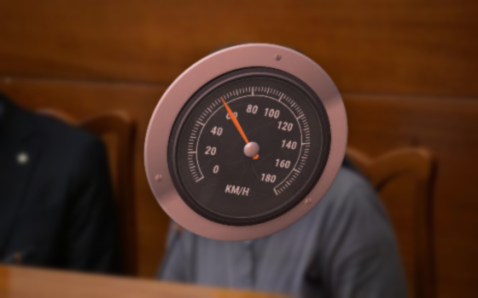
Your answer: 60 (km/h)
